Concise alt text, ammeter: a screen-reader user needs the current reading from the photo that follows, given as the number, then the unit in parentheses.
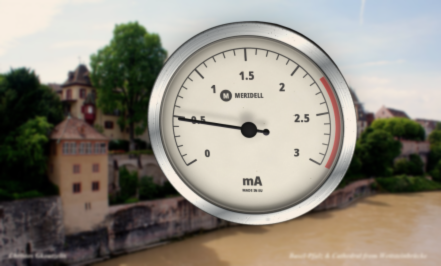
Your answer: 0.5 (mA)
